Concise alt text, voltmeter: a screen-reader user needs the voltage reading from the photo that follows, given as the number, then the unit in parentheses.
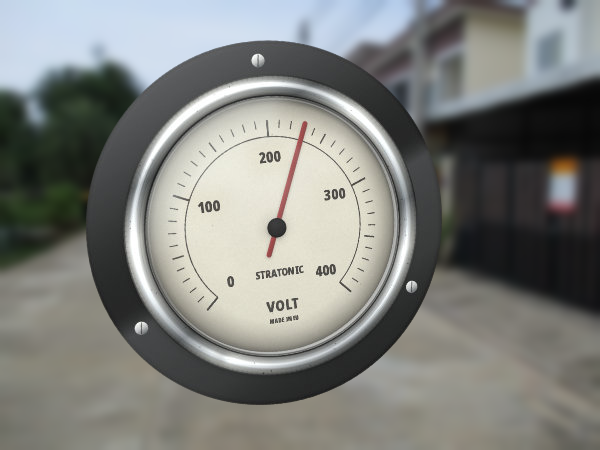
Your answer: 230 (V)
